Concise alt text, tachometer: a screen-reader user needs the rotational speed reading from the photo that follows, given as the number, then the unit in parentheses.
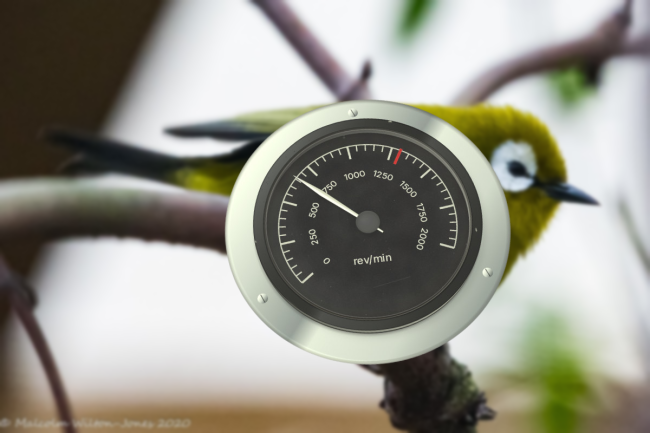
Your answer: 650 (rpm)
